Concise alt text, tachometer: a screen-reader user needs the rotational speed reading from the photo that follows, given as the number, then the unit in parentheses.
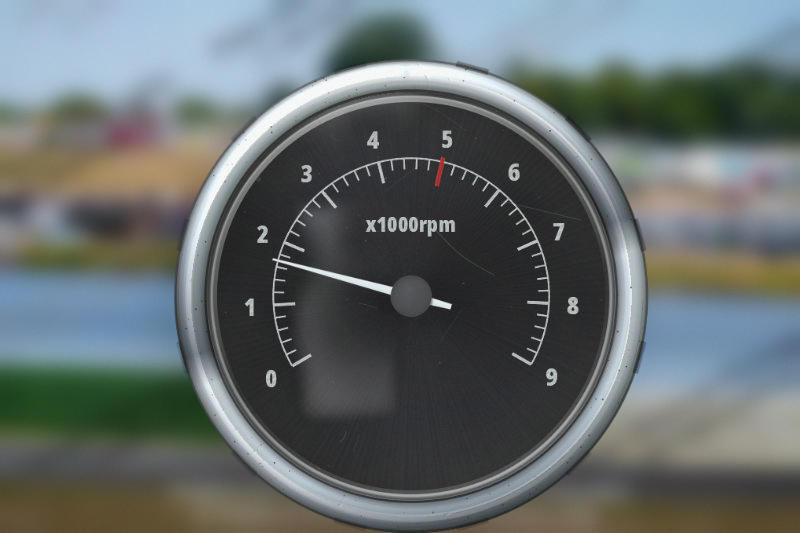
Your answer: 1700 (rpm)
